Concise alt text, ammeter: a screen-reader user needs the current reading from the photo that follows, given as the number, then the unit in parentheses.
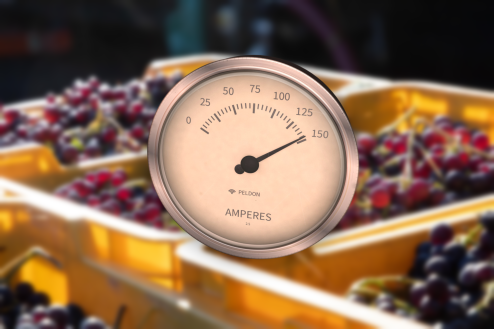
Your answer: 145 (A)
